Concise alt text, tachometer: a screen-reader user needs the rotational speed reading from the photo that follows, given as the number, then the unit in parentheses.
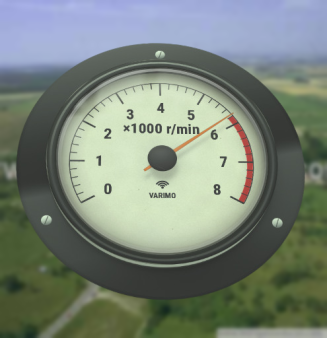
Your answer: 5800 (rpm)
